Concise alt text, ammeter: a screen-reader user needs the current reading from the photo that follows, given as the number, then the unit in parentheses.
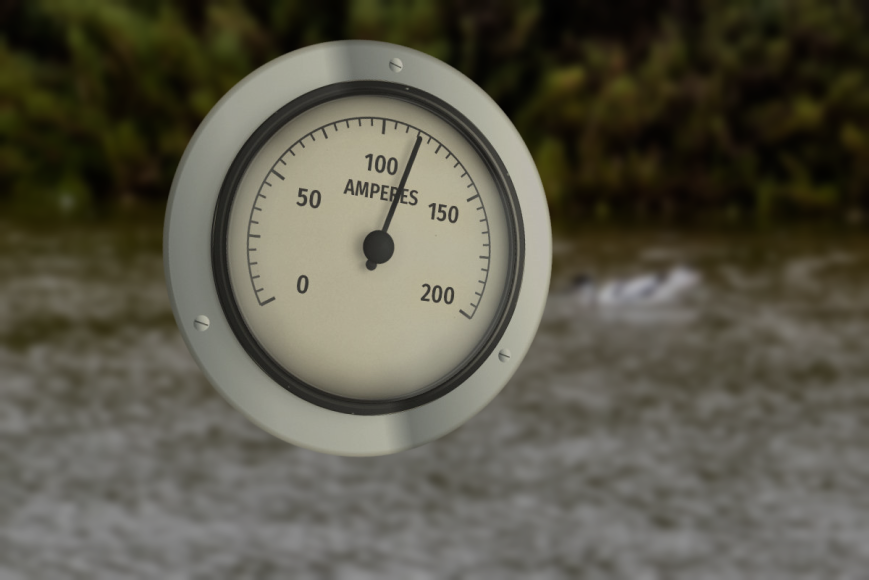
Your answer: 115 (A)
